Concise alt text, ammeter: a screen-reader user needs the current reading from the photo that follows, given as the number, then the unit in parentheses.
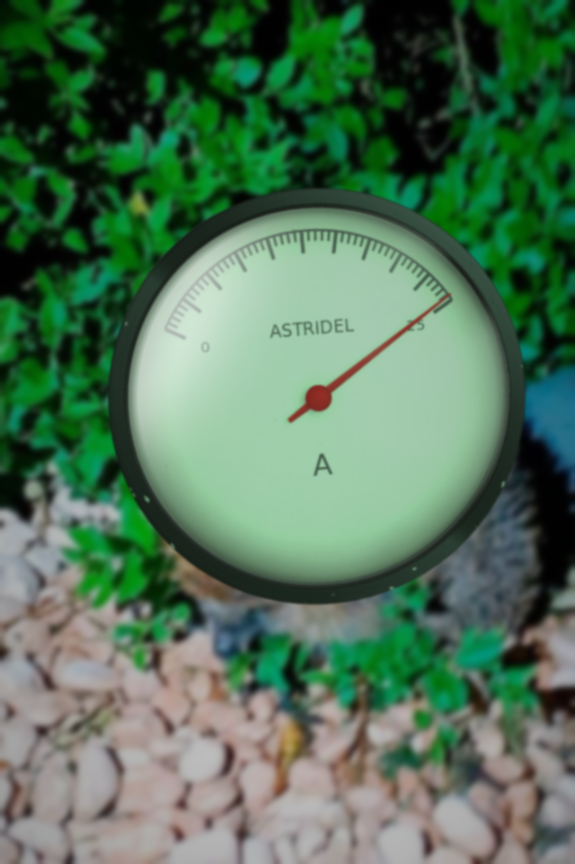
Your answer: 24.5 (A)
